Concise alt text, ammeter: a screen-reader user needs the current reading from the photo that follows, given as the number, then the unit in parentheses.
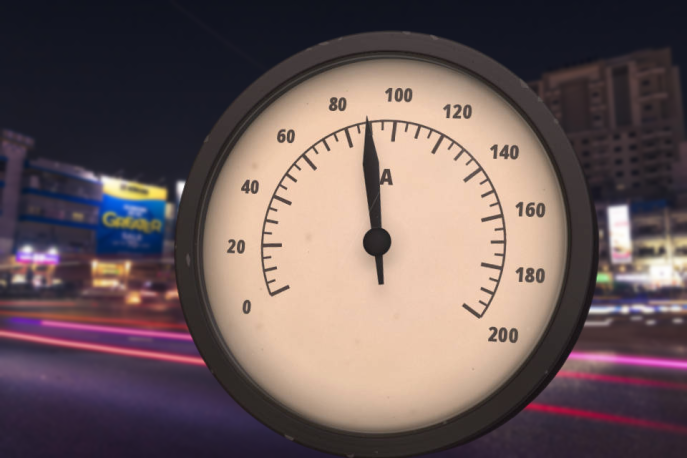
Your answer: 90 (A)
